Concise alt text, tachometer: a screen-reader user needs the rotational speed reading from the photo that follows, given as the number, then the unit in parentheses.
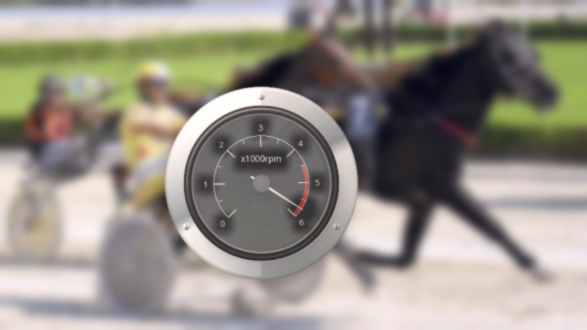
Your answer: 5750 (rpm)
